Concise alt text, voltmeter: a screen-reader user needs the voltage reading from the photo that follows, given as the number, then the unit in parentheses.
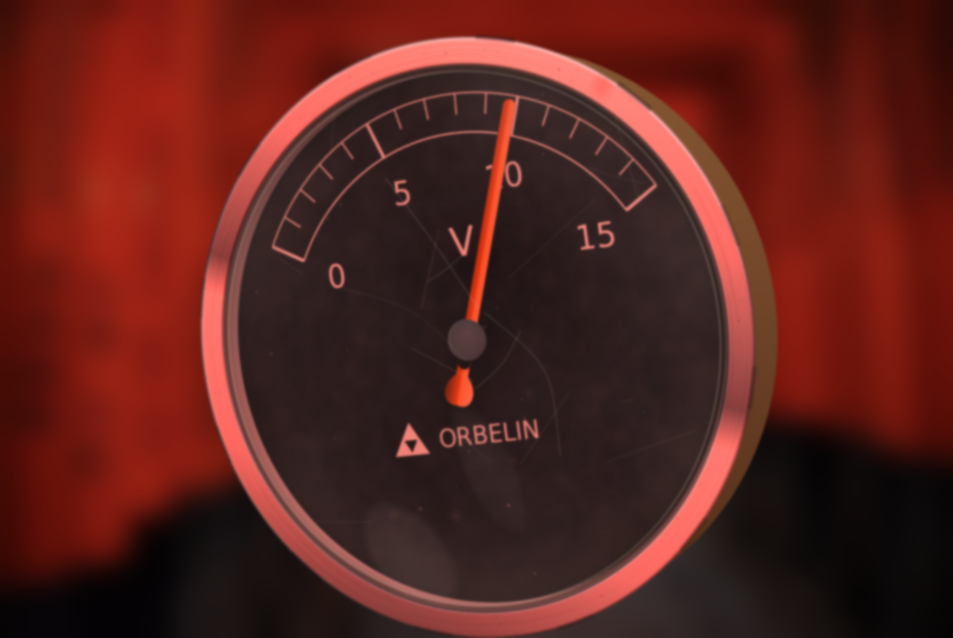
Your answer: 10 (V)
